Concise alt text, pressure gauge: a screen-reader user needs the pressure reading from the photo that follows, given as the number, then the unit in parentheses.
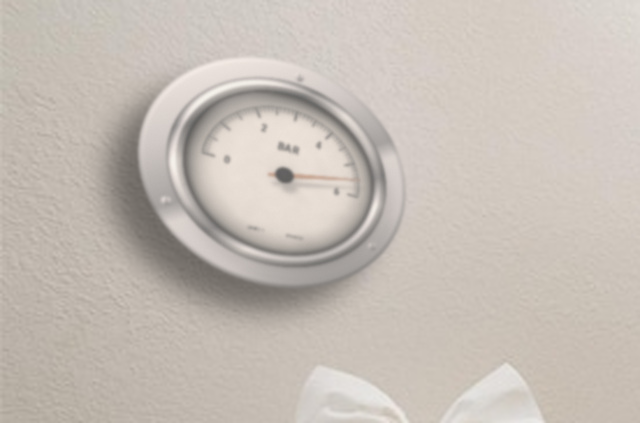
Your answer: 5.5 (bar)
